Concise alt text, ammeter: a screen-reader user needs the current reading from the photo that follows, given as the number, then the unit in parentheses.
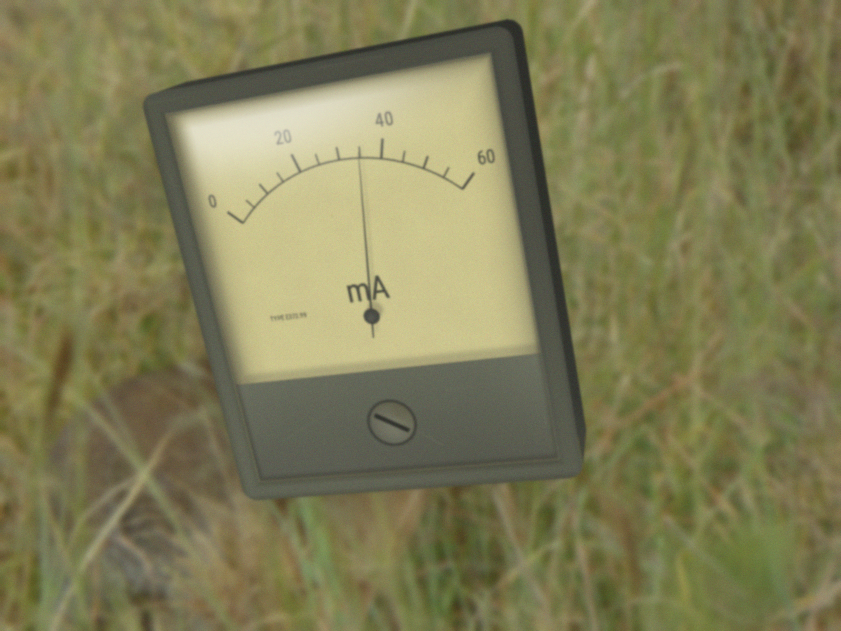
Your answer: 35 (mA)
